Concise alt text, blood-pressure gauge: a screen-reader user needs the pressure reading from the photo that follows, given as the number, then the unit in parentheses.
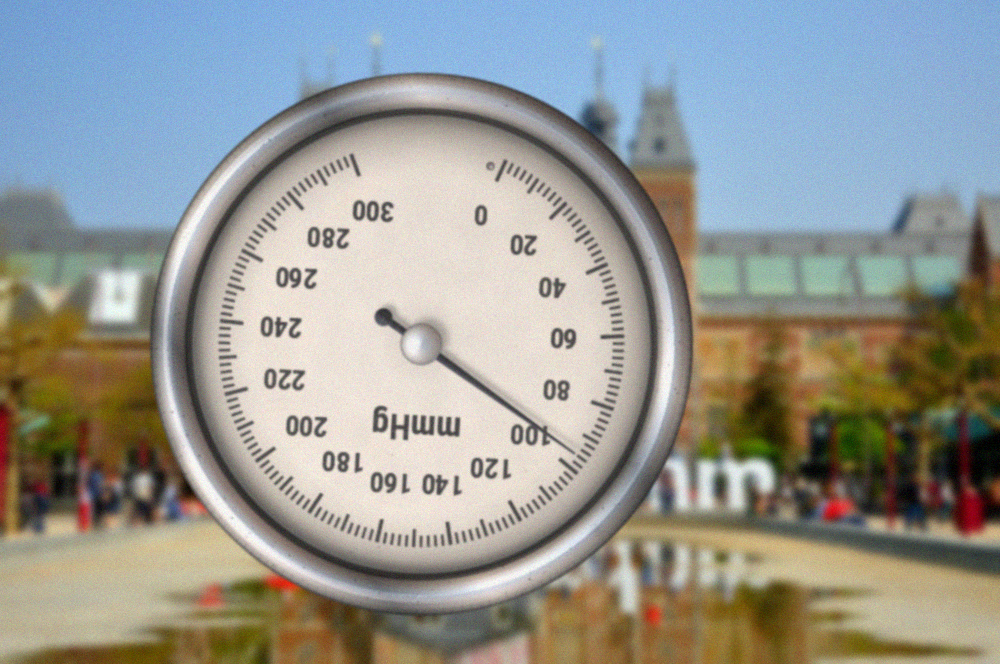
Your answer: 96 (mmHg)
